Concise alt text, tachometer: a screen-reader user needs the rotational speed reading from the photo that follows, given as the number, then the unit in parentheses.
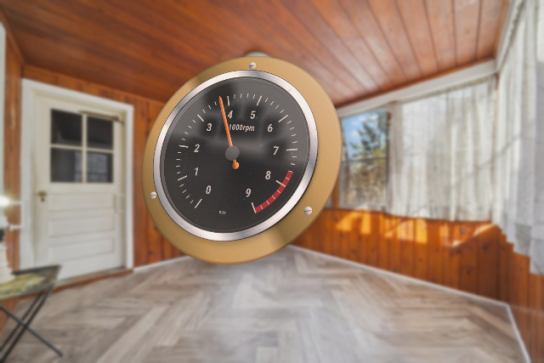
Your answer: 3800 (rpm)
